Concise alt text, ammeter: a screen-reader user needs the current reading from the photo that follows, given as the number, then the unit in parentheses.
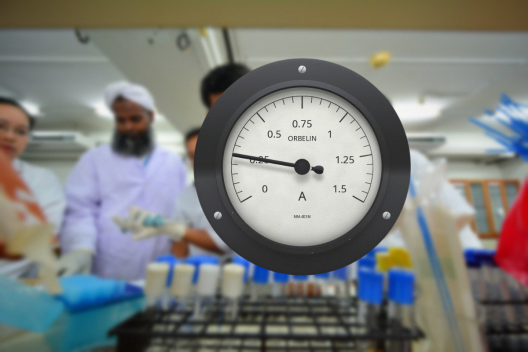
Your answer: 0.25 (A)
